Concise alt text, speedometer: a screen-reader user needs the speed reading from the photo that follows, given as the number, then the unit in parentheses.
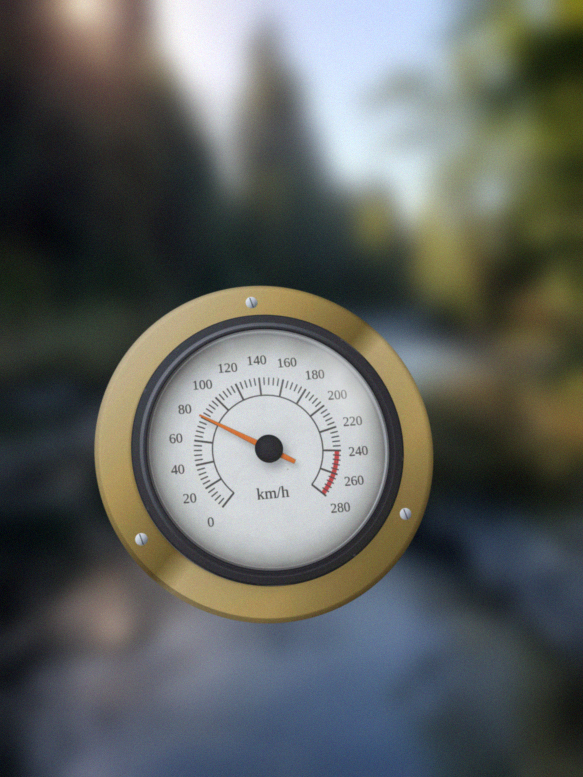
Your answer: 80 (km/h)
